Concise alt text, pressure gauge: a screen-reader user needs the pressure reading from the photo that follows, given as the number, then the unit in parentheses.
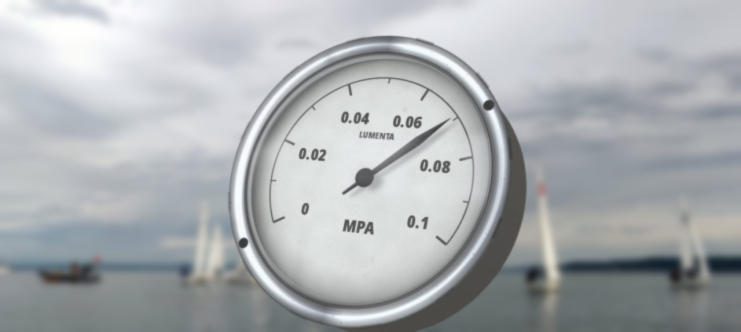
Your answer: 0.07 (MPa)
